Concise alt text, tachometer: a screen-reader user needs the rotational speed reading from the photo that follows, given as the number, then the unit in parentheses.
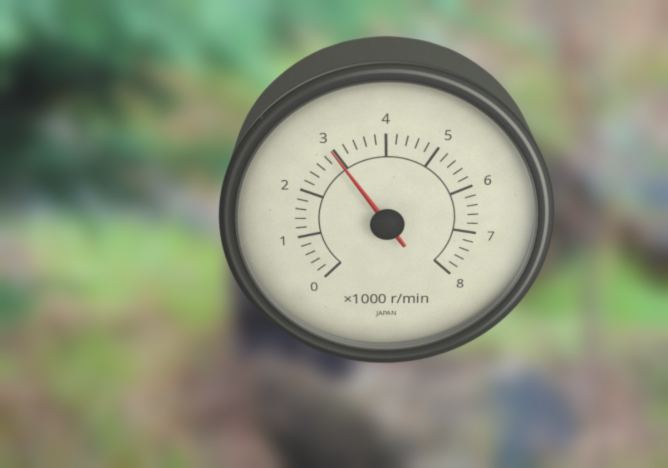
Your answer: 3000 (rpm)
